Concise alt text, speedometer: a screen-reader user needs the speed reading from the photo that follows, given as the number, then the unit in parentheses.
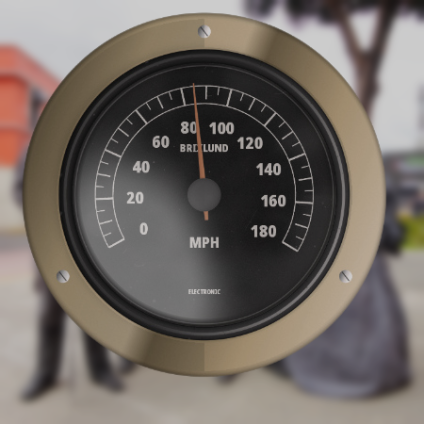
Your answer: 85 (mph)
